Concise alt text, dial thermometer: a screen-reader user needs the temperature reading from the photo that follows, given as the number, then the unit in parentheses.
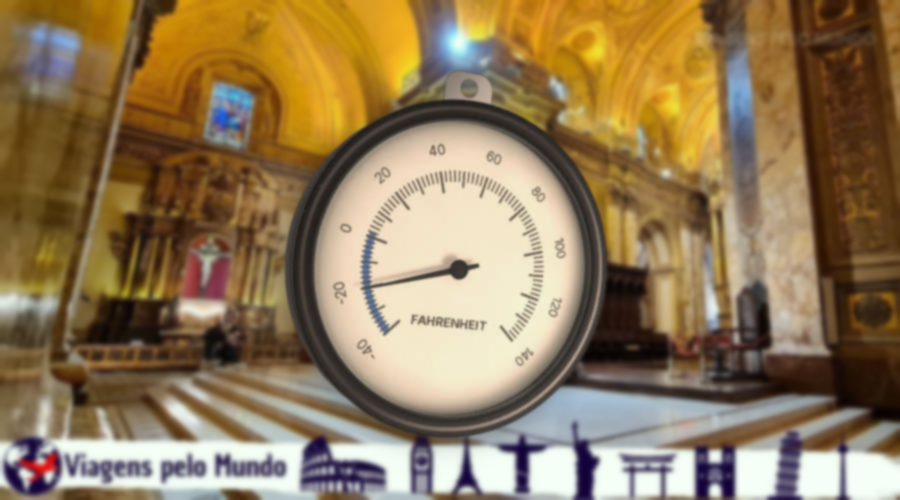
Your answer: -20 (°F)
